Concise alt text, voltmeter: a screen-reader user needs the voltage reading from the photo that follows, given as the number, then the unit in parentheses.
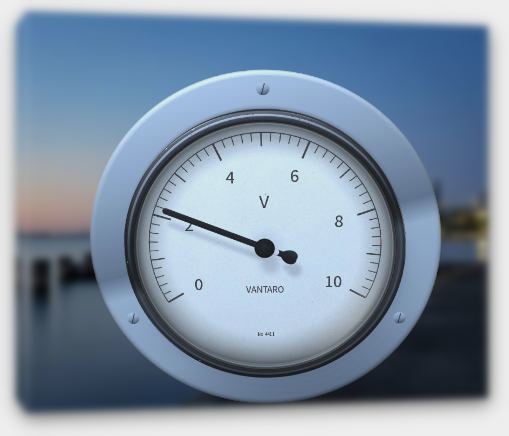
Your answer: 2.2 (V)
